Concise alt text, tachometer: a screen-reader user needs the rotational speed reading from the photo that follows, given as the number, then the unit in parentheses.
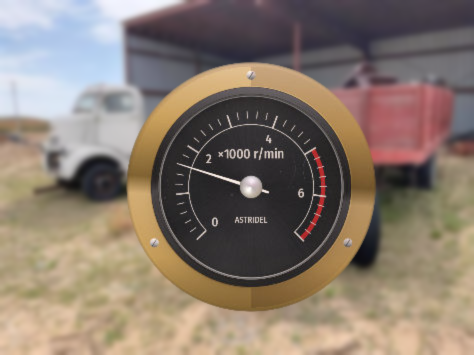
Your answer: 1600 (rpm)
